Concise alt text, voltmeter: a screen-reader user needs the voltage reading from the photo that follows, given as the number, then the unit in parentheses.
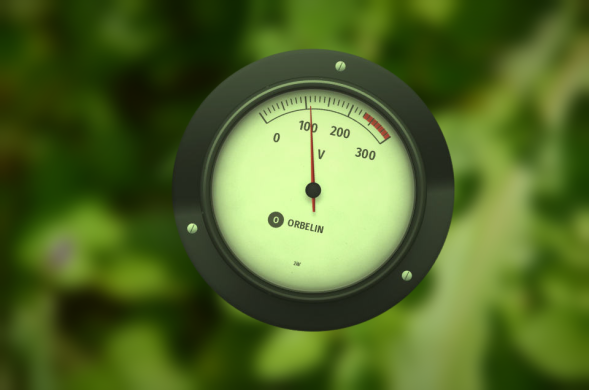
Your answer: 110 (V)
